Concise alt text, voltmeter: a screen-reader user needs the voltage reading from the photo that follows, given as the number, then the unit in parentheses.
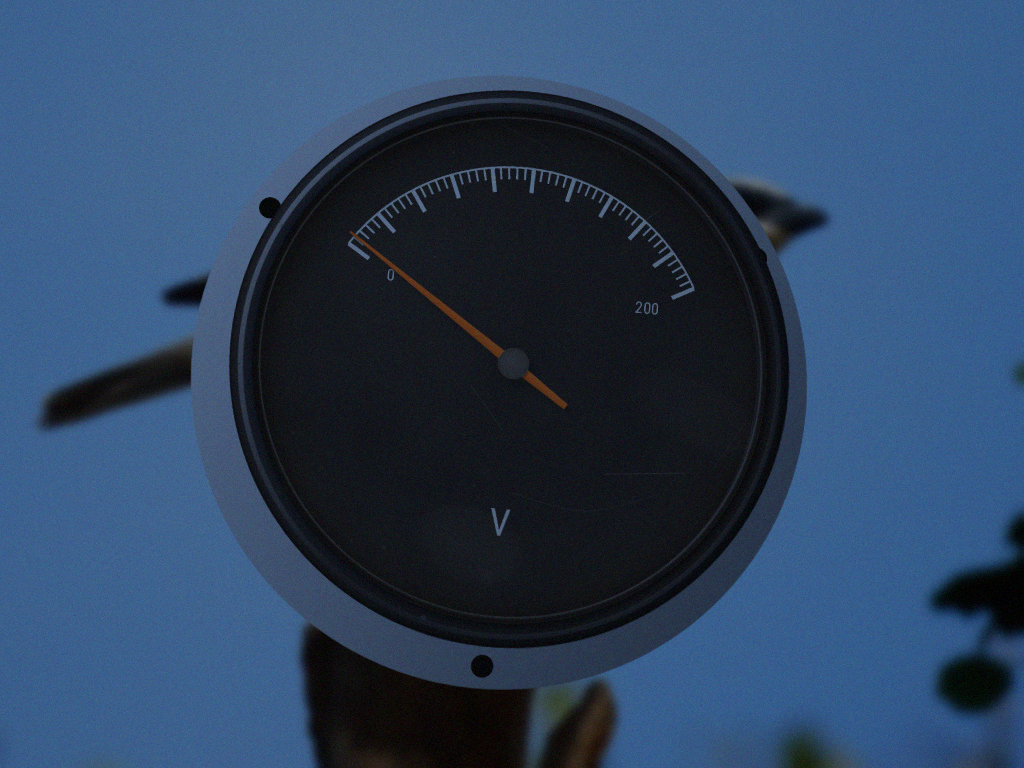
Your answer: 4 (V)
